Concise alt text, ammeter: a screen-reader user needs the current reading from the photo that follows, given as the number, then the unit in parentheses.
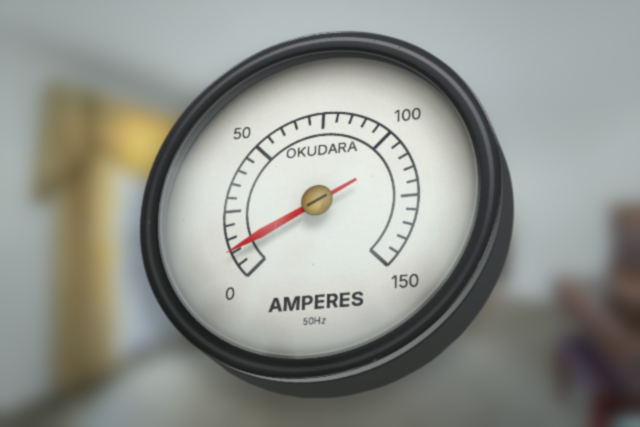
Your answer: 10 (A)
